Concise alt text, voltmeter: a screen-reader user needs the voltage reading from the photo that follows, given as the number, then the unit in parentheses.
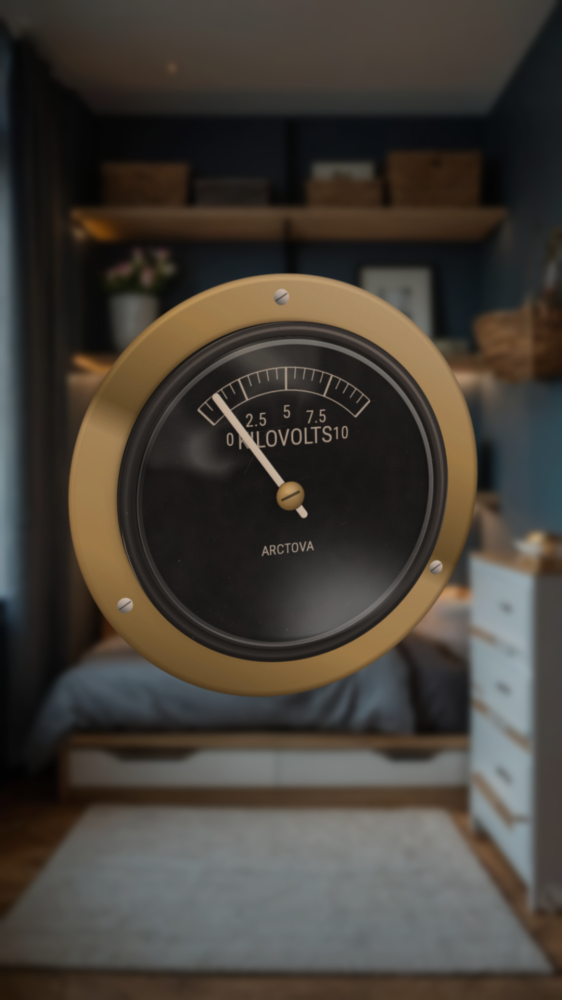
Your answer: 1 (kV)
